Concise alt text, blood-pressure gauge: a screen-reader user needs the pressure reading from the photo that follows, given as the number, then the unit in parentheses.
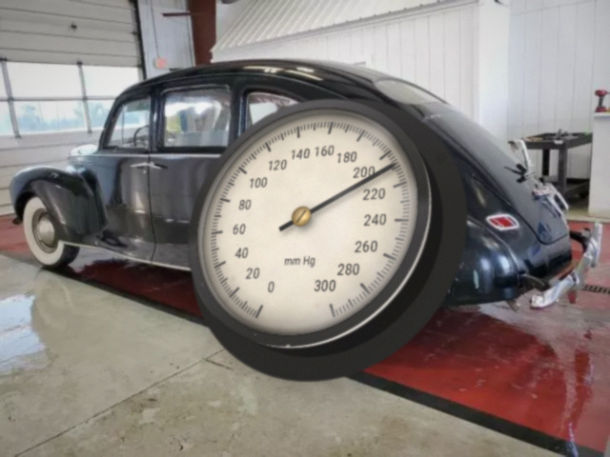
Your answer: 210 (mmHg)
